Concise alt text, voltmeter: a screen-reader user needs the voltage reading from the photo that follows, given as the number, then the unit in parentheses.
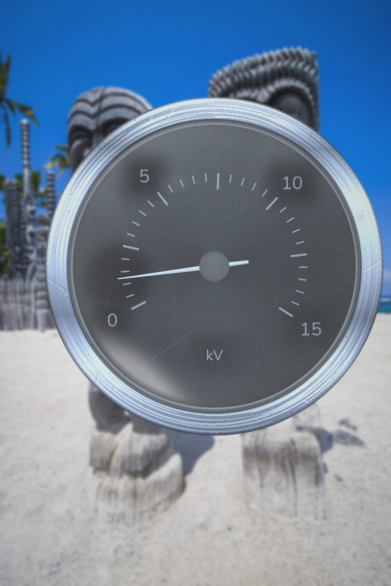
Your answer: 1.25 (kV)
